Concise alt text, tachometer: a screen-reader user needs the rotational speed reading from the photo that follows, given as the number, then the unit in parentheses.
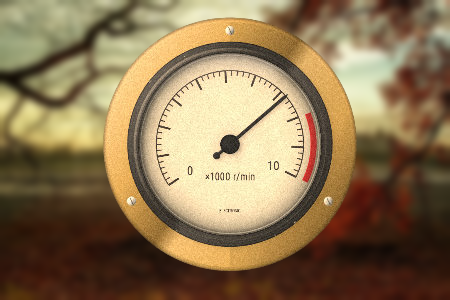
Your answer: 7200 (rpm)
